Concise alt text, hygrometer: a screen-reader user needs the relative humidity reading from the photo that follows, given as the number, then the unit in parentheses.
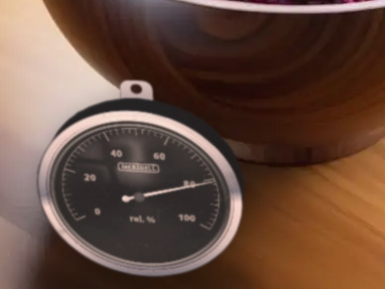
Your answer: 80 (%)
